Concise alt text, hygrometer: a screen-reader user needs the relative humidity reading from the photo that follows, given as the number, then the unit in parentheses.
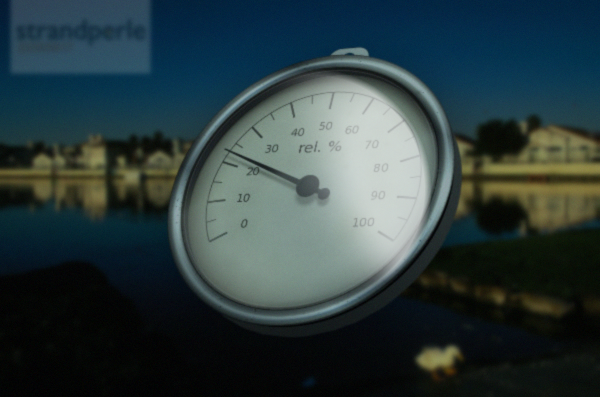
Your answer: 22.5 (%)
